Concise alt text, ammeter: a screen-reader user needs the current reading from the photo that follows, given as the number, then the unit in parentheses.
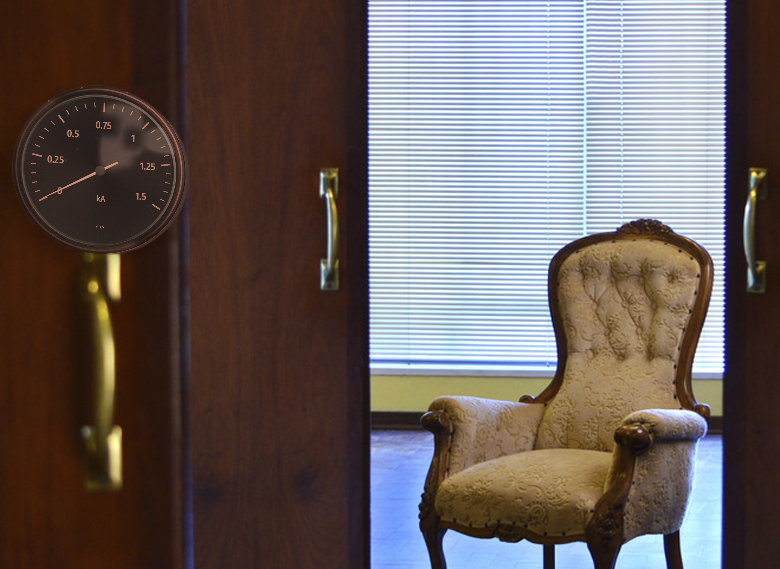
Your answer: 0 (kA)
